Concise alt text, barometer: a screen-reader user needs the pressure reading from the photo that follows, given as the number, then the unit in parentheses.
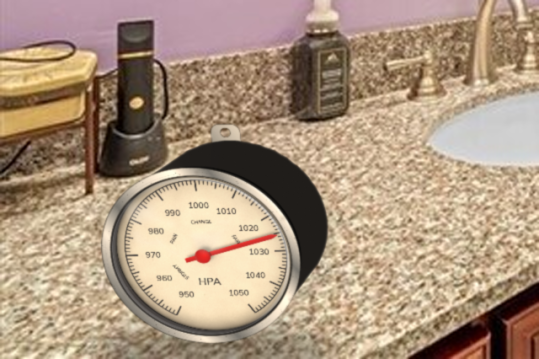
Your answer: 1025 (hPa)
